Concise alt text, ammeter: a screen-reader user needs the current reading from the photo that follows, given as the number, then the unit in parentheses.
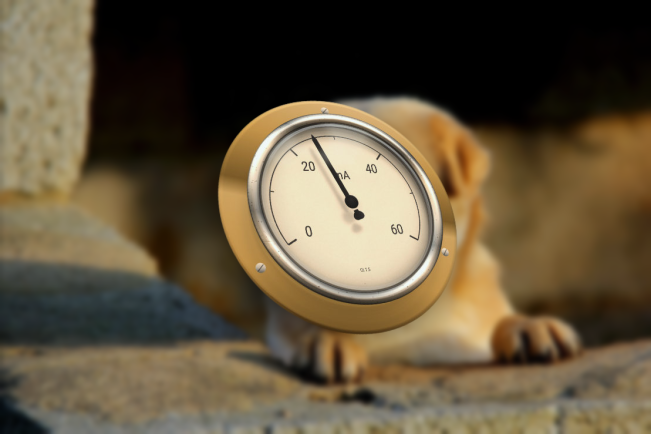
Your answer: 25 (mA)
